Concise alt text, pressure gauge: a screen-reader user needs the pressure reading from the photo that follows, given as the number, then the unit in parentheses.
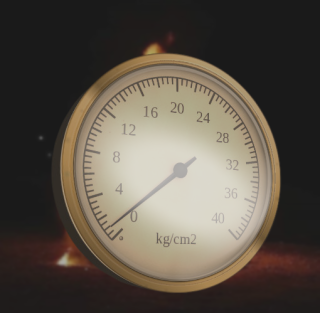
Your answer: 1 (kg/cm²)
